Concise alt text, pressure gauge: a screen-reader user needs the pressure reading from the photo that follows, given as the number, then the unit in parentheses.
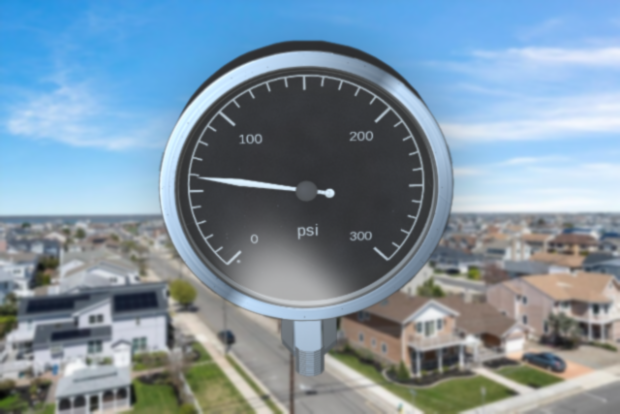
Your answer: 60 (psi)
